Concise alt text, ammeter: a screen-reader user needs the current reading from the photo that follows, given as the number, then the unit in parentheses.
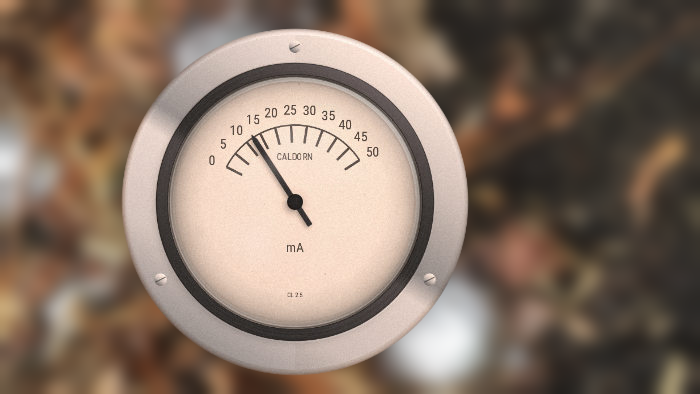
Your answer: 12.5 (mA)
